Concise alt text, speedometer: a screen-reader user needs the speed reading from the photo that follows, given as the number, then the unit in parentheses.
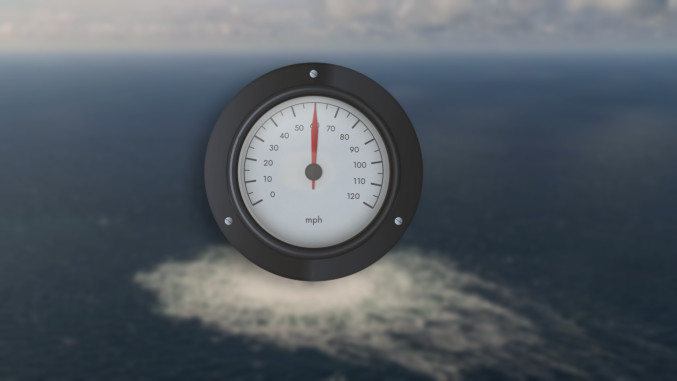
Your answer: 60 (mph)
